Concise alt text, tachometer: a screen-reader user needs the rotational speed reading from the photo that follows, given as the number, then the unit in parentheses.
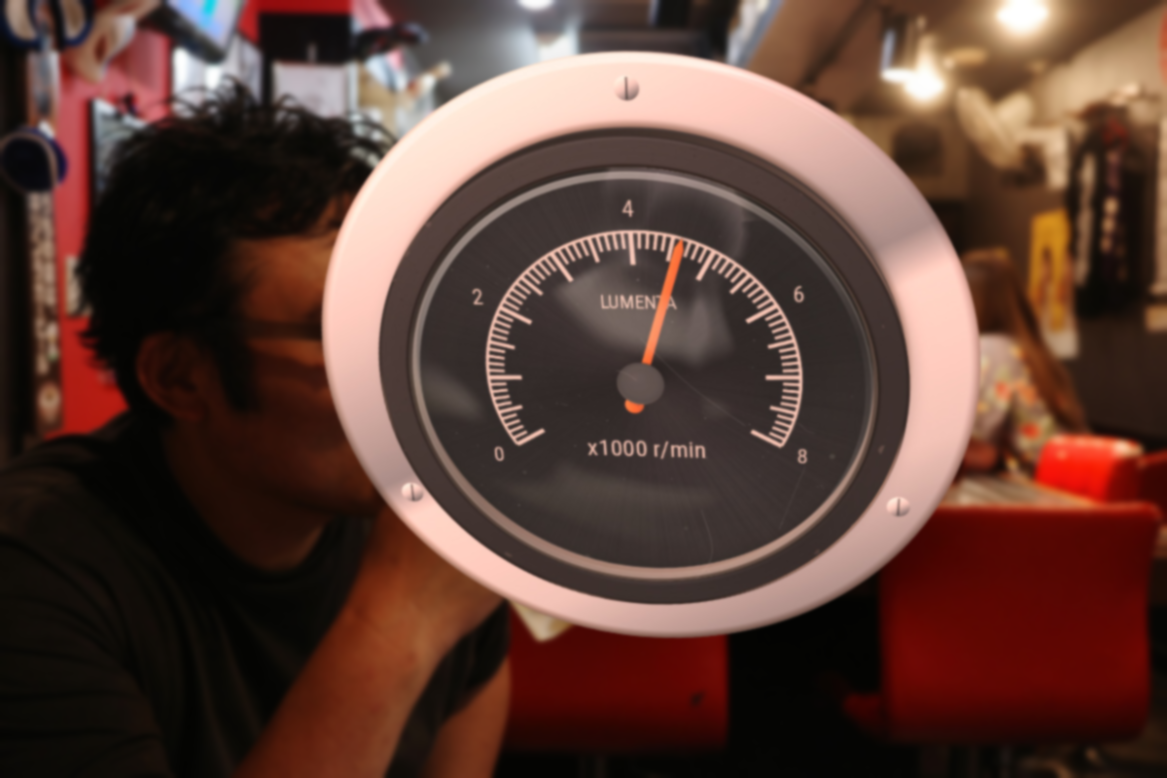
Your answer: 4600 (rpm)
